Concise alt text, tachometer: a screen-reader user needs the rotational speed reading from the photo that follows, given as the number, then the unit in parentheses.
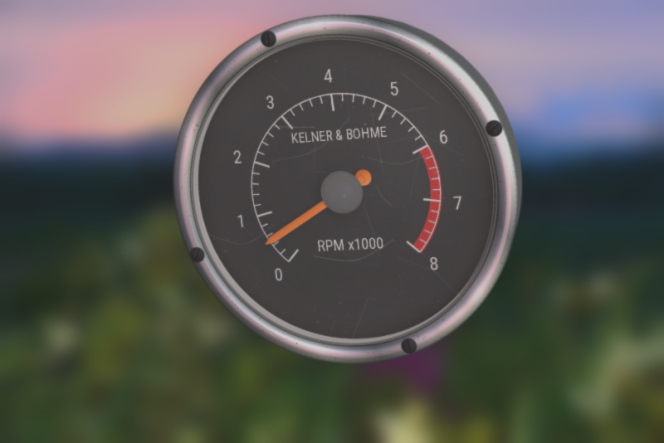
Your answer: 500 (rpm)
